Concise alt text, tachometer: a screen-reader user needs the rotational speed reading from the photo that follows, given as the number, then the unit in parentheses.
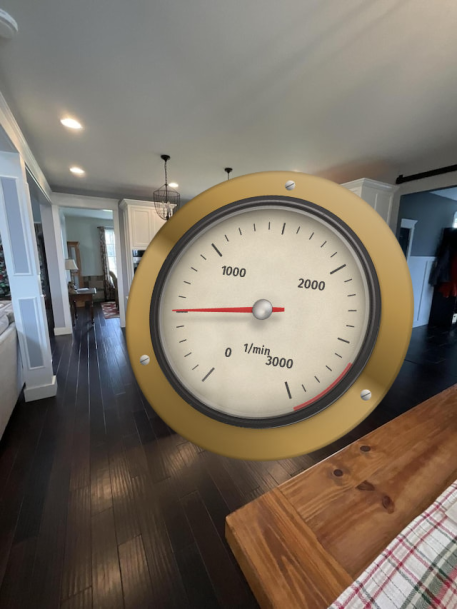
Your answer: 500 (rpm)
